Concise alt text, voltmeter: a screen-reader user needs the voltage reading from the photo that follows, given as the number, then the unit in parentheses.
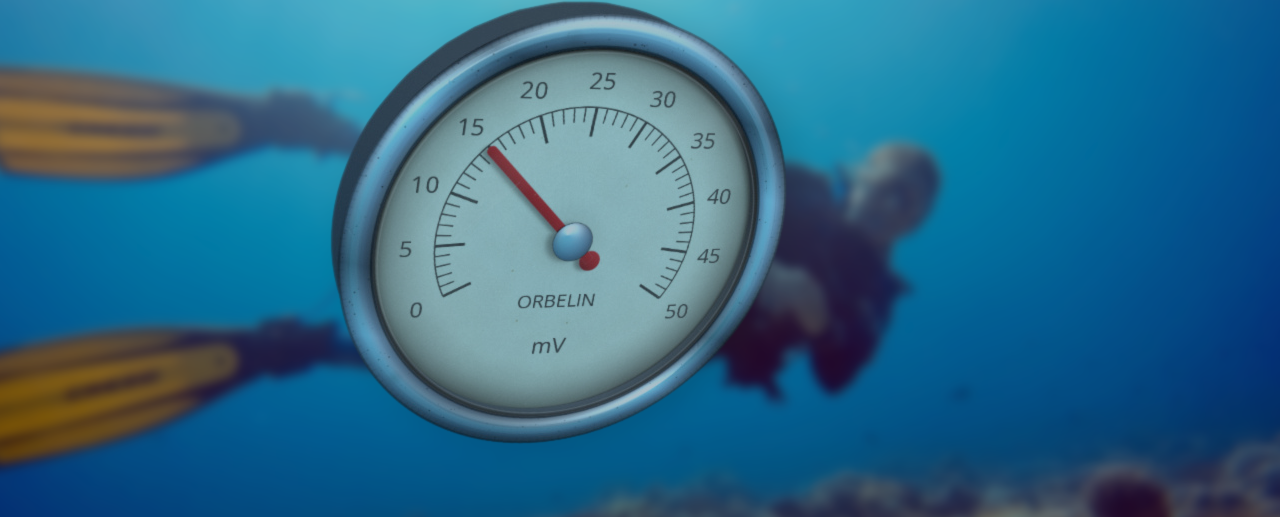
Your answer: 15 (mV)
